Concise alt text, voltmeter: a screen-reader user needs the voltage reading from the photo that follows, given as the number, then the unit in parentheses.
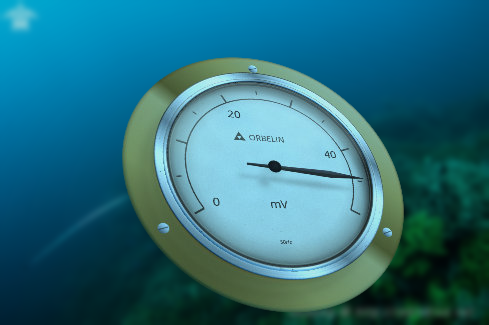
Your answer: 45 (mV)
